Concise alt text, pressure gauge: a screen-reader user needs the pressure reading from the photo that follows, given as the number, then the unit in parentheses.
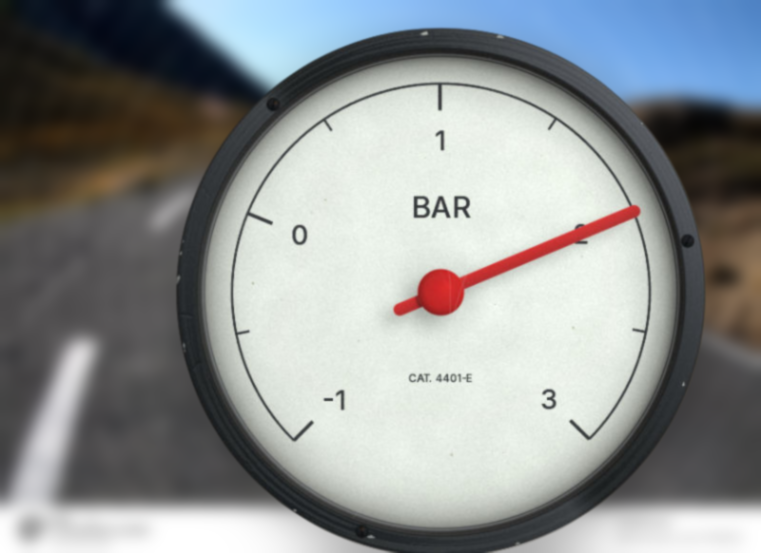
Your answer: 2 (bar)
